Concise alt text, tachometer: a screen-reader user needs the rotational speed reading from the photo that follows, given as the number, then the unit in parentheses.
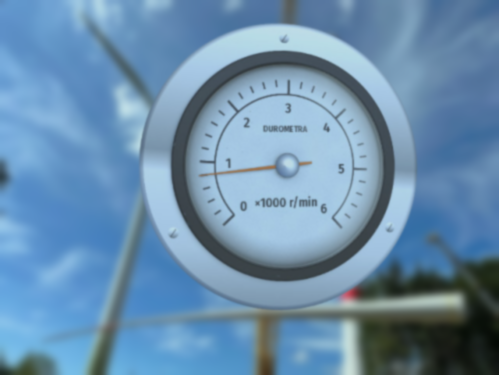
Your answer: 800 (rpm)
